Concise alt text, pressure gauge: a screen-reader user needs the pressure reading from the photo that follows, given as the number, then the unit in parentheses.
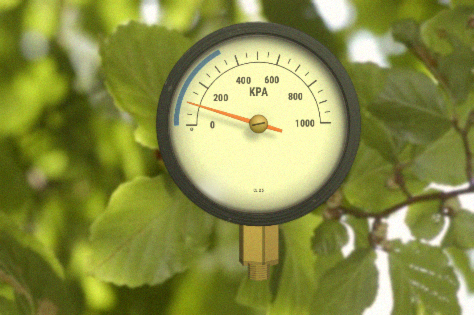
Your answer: 100 (kPa)
